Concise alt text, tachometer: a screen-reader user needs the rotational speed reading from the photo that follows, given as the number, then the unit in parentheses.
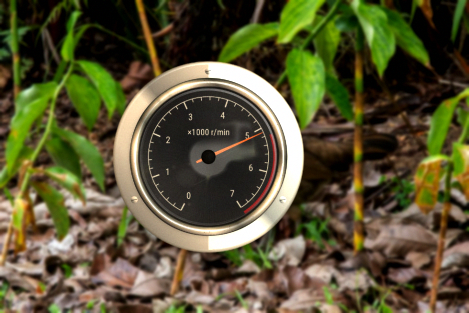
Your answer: 5100 (rpm)
